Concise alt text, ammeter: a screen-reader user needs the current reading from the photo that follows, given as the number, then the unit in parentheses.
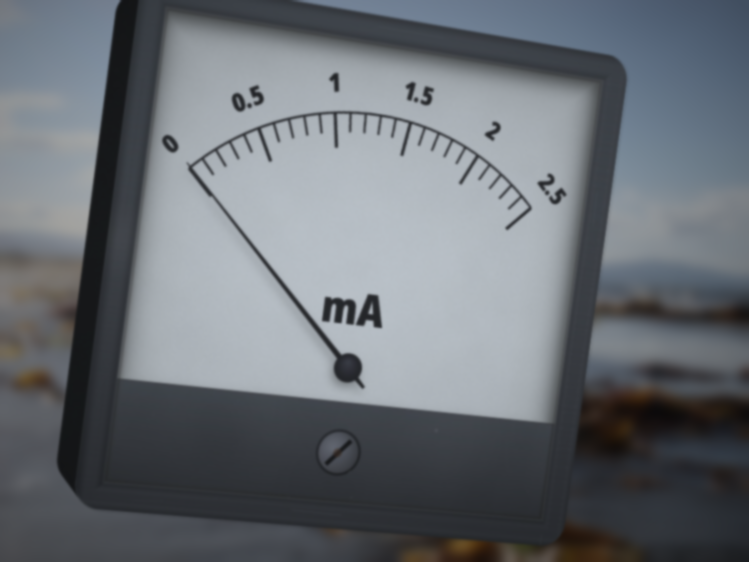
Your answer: 0 (mA)
